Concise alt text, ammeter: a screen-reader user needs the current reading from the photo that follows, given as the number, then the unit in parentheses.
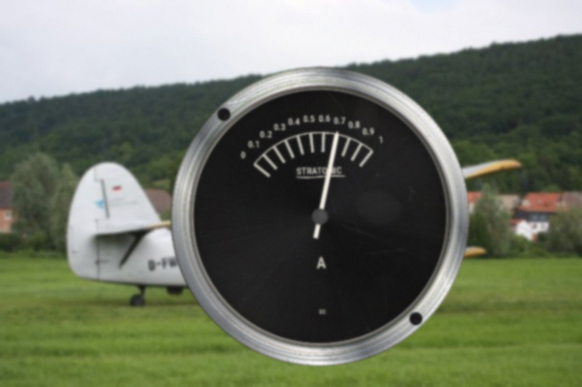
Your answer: 0.7 (A)
